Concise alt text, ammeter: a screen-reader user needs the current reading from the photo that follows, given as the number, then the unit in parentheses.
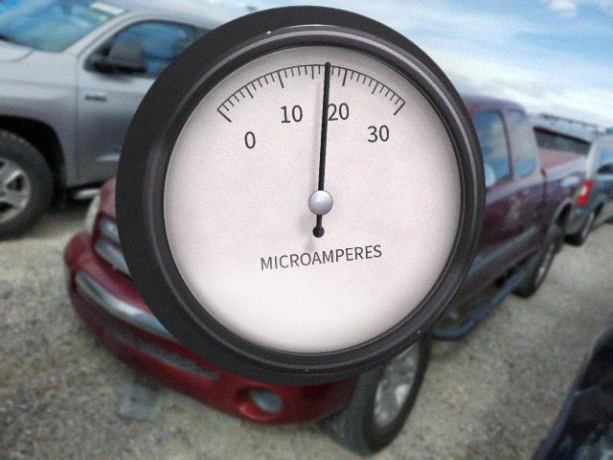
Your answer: 17 (µA)
